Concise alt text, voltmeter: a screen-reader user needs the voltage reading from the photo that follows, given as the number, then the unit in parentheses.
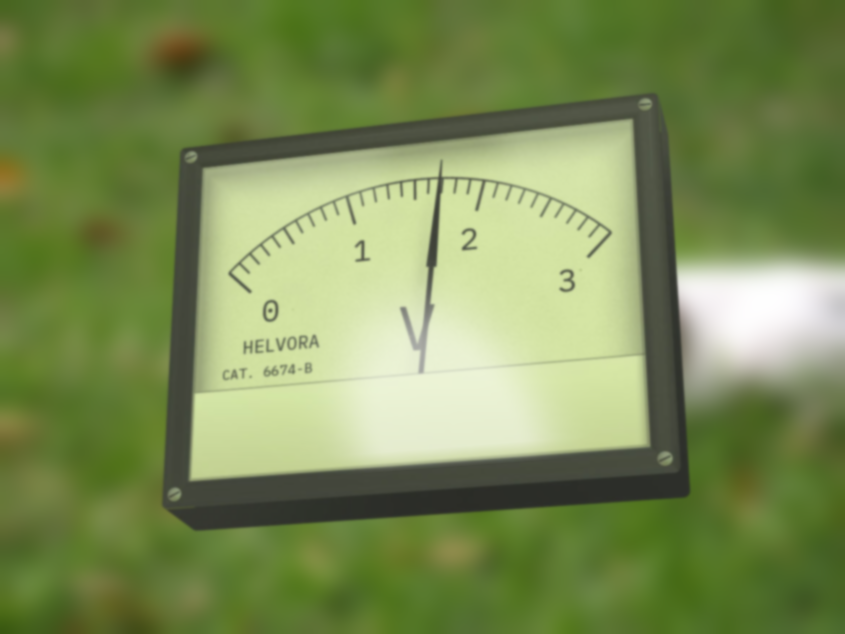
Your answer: 1.7 (V)
